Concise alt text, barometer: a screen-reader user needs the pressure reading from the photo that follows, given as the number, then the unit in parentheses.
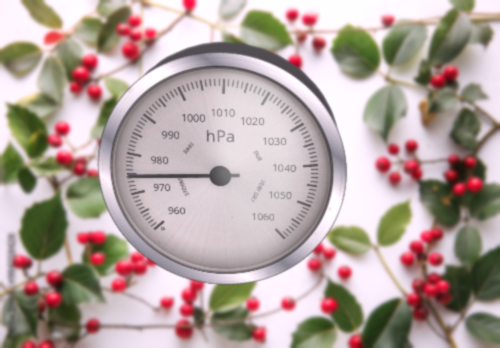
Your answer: 975 (hPa)
